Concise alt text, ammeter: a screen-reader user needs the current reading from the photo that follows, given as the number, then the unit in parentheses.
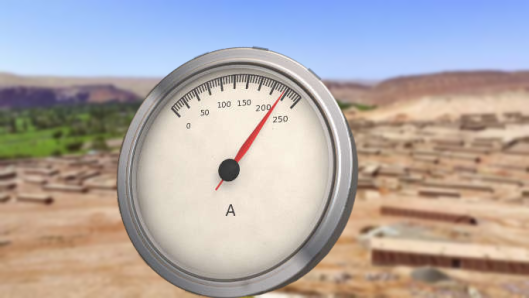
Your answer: 225 (A)
